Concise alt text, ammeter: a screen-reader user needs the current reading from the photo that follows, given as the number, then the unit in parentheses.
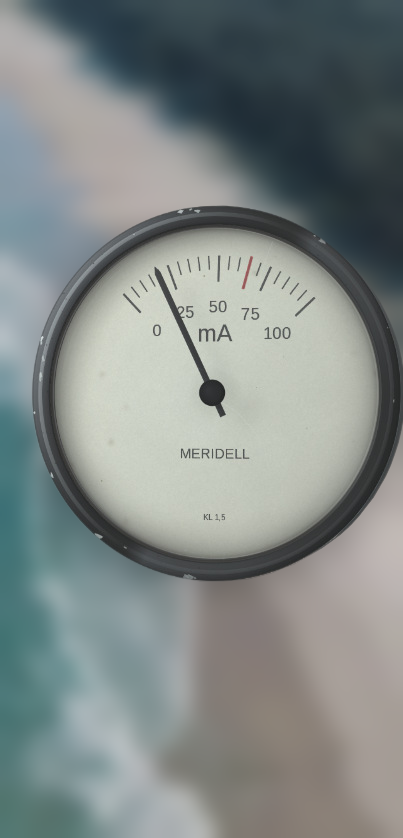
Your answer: 20 (mA)
